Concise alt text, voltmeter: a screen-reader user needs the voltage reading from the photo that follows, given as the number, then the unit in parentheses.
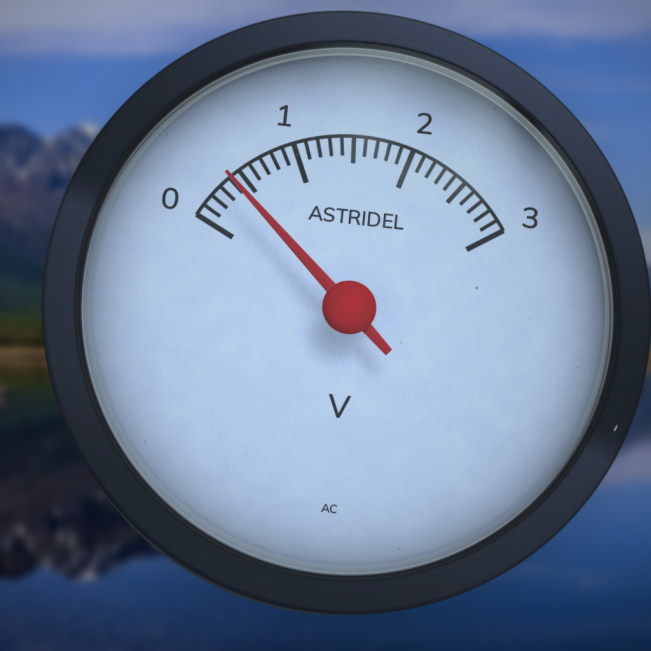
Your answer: 0.4 (V)
